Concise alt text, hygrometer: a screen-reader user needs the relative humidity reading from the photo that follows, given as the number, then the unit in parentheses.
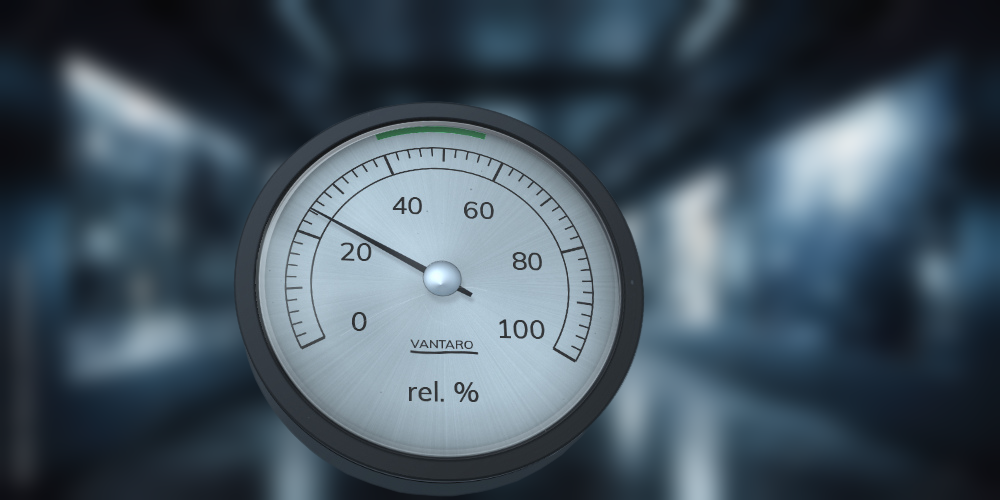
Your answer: 24 (%)
